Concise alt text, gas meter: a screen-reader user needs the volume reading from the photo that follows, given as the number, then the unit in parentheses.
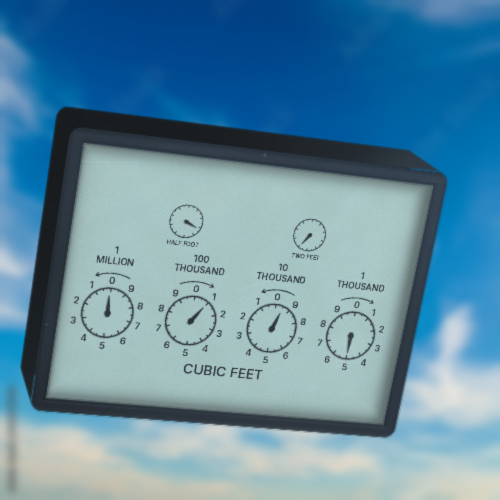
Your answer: 9500 (ft³)
